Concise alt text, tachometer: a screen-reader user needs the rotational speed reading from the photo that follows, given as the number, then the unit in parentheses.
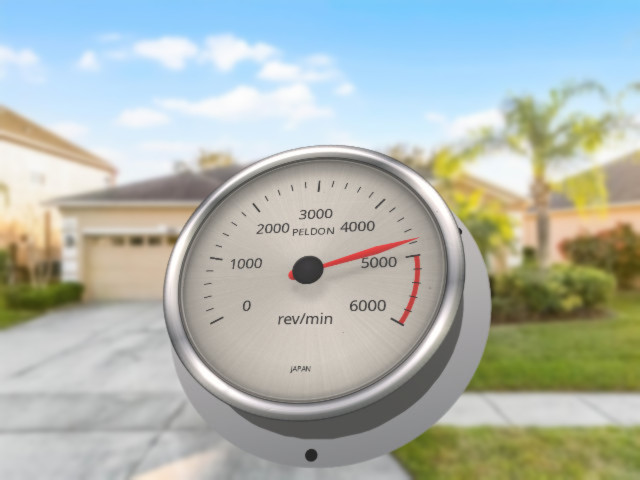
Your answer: 4800 (rpm)
